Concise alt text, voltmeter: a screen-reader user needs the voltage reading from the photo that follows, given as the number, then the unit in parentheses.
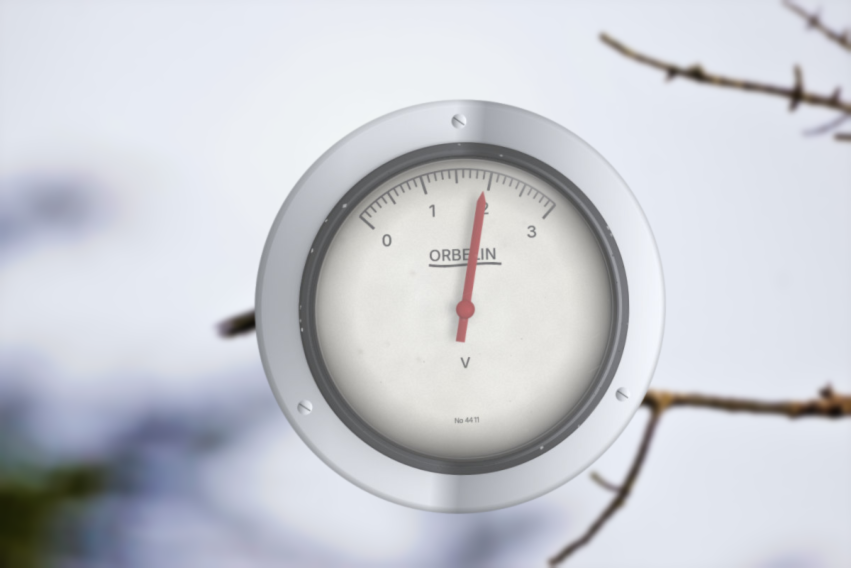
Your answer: 1.9 (V)
